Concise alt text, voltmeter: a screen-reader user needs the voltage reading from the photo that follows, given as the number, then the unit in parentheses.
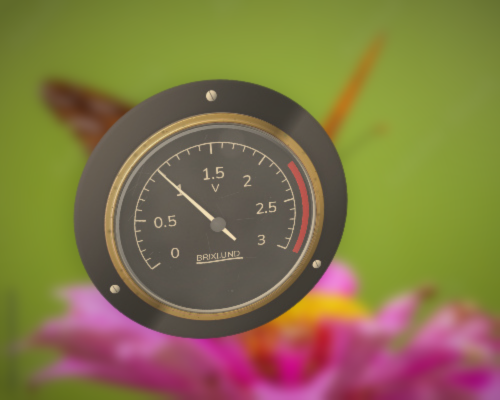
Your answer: 1 (V)
